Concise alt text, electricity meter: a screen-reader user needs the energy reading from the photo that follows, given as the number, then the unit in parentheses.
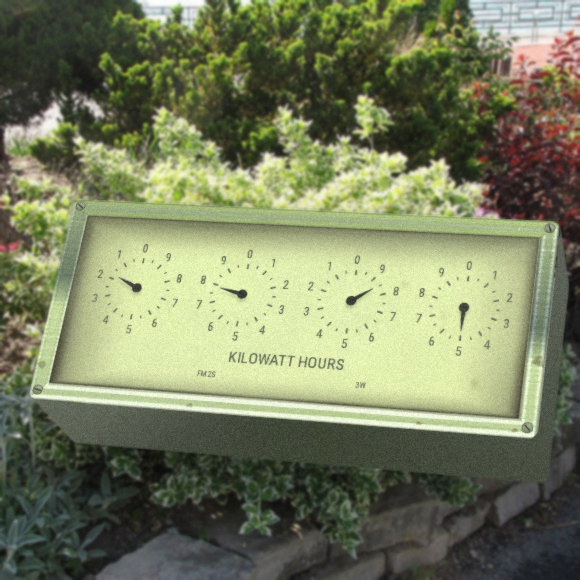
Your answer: 1785 (kWh)
